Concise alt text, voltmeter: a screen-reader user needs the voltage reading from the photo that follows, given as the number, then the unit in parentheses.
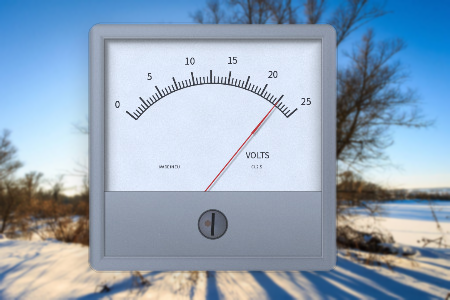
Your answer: 22.5 (V)
